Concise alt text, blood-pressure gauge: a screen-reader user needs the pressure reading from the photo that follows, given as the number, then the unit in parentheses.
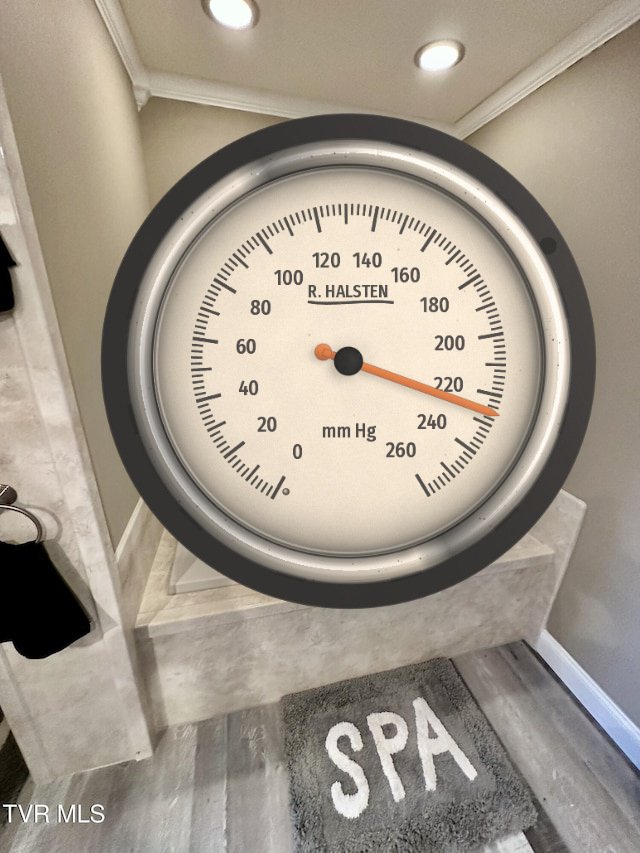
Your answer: 226 (mmHg)
